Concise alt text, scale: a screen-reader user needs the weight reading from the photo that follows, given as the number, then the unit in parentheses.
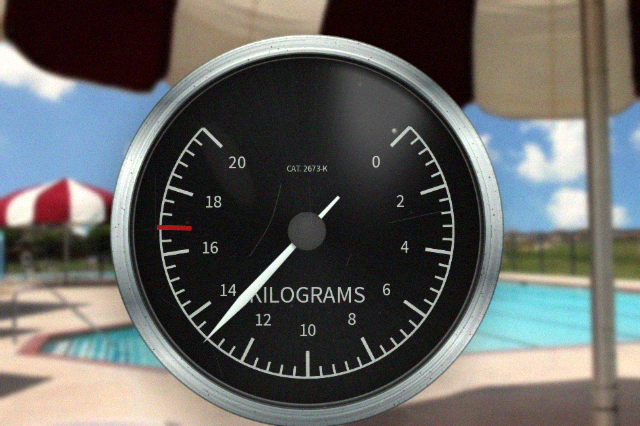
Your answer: 13.2 (kg)
